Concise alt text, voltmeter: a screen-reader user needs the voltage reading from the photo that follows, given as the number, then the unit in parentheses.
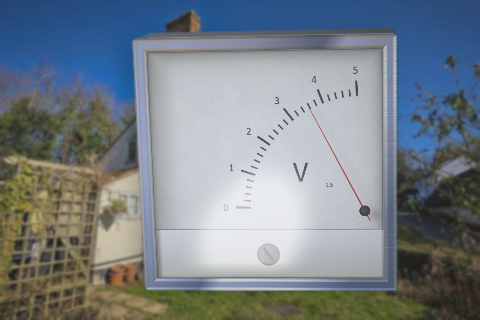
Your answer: 3.6 (V)
